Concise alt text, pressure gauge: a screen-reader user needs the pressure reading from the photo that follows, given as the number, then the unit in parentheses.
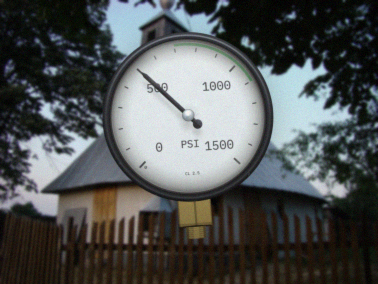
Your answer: 500 (psi)
